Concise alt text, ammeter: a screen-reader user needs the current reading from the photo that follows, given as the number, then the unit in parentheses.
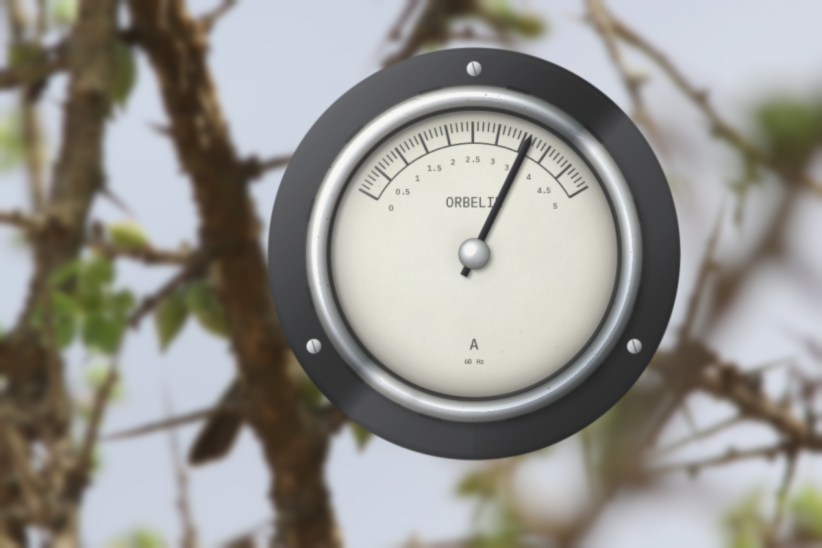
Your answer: 3.6 (A)
